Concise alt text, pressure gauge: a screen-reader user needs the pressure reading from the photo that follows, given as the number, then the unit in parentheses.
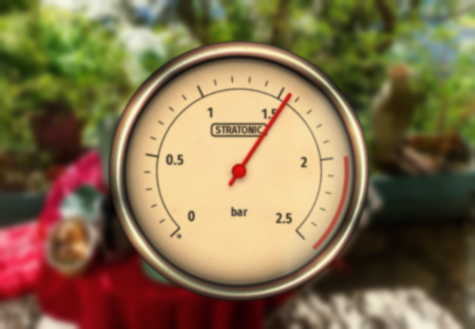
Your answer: 1.55 (bar)
